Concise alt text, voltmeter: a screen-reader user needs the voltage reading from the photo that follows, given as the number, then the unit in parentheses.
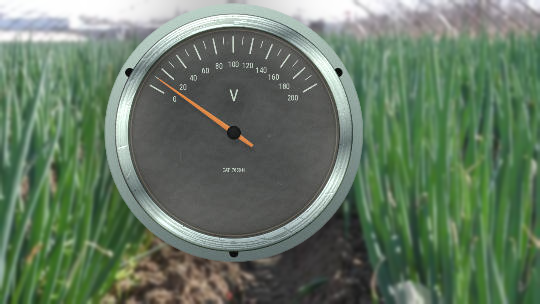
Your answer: 10 (V)
